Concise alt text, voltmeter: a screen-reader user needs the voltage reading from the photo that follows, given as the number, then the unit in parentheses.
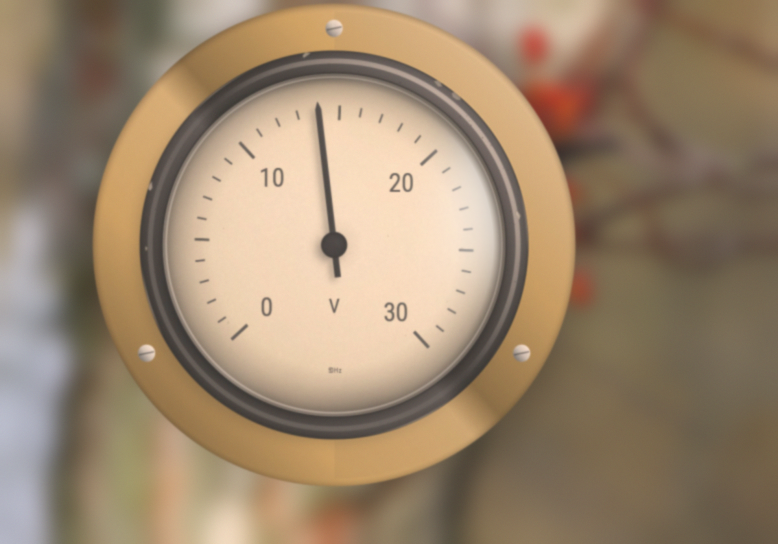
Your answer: 14 (V)
